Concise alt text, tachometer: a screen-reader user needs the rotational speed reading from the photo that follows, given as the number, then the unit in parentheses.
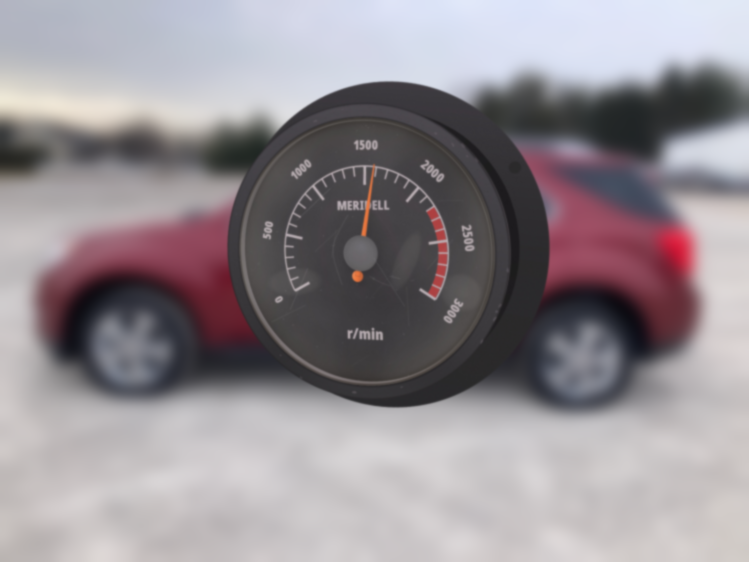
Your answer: 1600 (rpm)
